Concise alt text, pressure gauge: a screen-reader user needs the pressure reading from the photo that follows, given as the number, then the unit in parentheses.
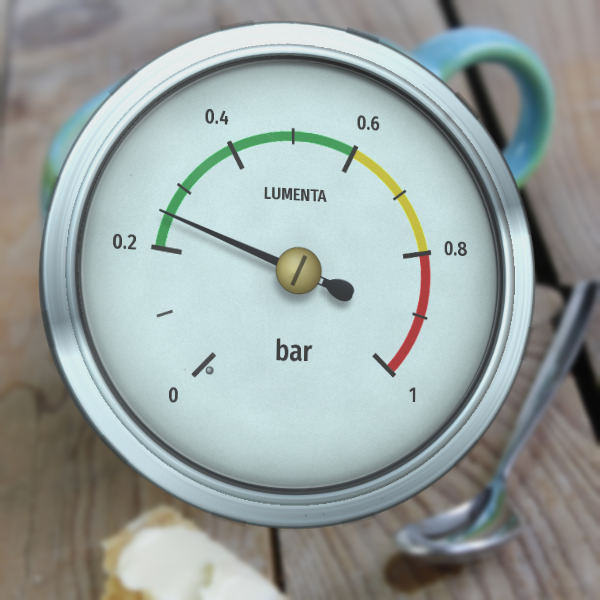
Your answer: 0.25 (bar)
